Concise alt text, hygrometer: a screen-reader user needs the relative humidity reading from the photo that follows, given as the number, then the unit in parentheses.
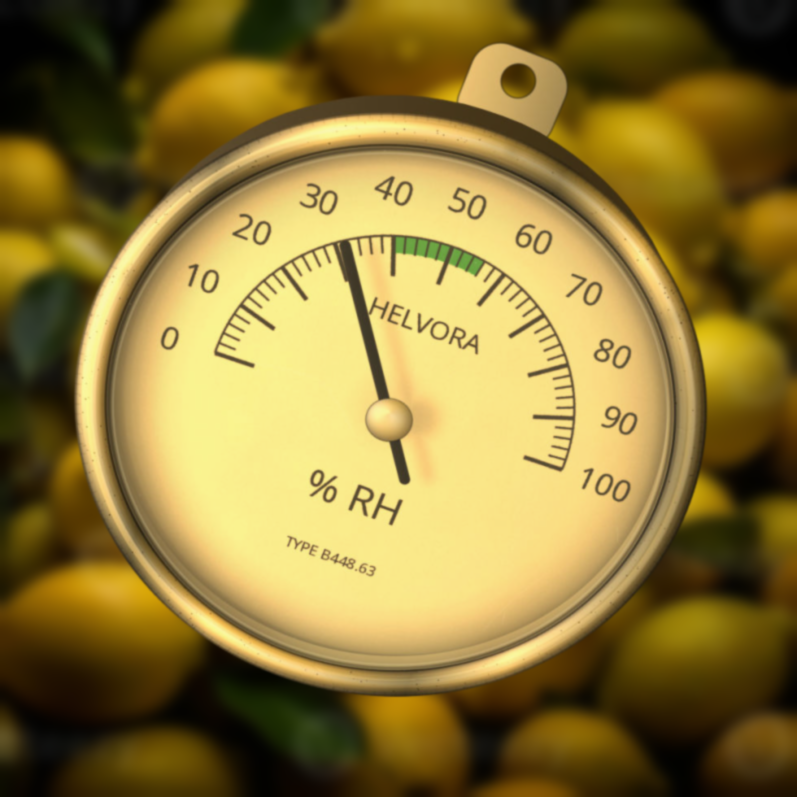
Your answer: 32 (%)
